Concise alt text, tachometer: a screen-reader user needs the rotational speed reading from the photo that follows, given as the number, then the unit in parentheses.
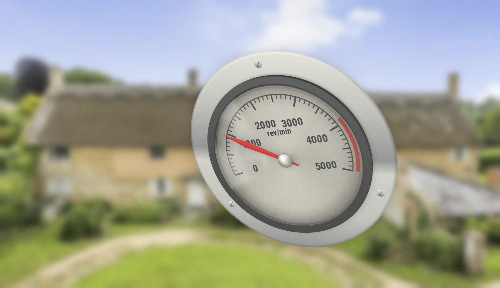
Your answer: 1000 (rpm)
